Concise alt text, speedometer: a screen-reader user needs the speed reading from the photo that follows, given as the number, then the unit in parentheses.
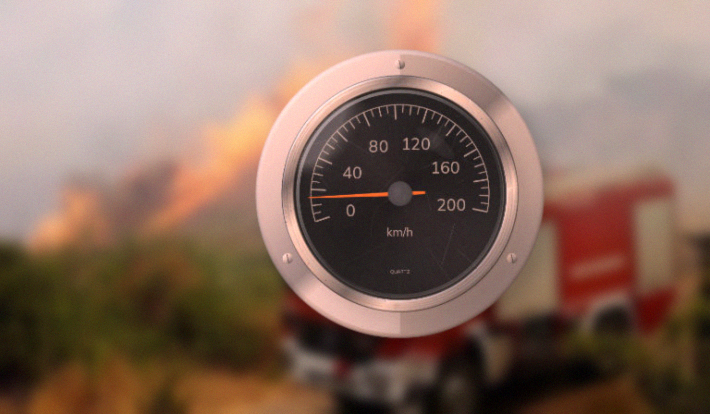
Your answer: 15 (km/h)
